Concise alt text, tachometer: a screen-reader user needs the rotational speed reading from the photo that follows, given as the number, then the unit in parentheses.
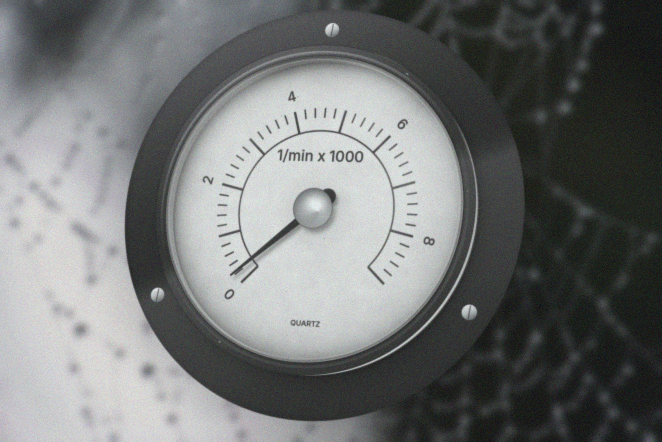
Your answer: 200 (rpm)
